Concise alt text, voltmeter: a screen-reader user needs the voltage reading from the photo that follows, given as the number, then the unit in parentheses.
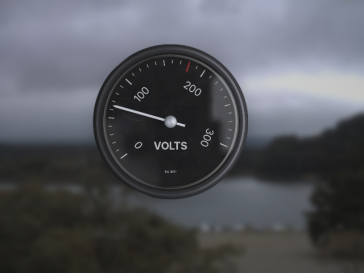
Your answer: 65 (V)
